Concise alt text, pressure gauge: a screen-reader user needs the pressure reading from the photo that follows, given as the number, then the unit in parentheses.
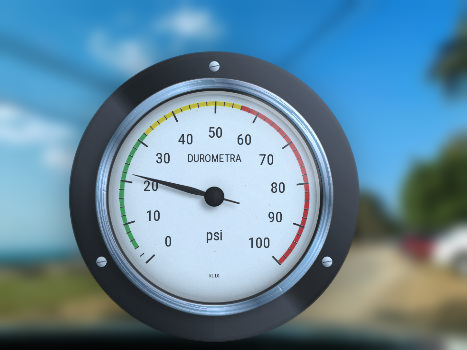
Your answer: 22 (psi)
